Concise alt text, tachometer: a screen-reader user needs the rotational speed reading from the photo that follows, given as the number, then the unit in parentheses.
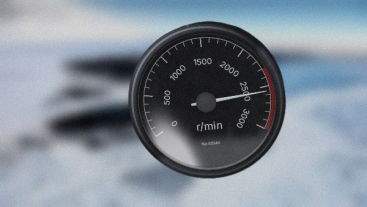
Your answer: 2550 (rpm)
